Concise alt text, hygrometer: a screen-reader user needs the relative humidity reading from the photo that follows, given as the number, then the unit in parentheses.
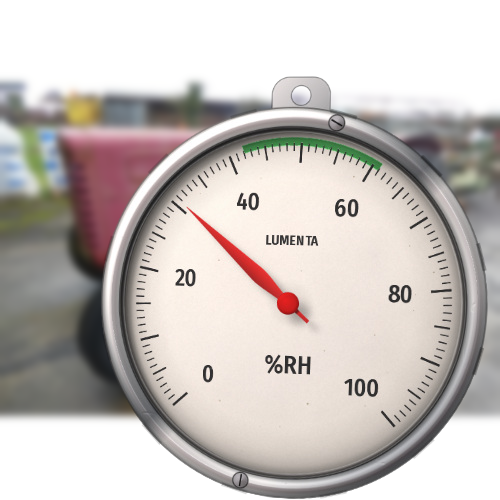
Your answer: 31 (%)
